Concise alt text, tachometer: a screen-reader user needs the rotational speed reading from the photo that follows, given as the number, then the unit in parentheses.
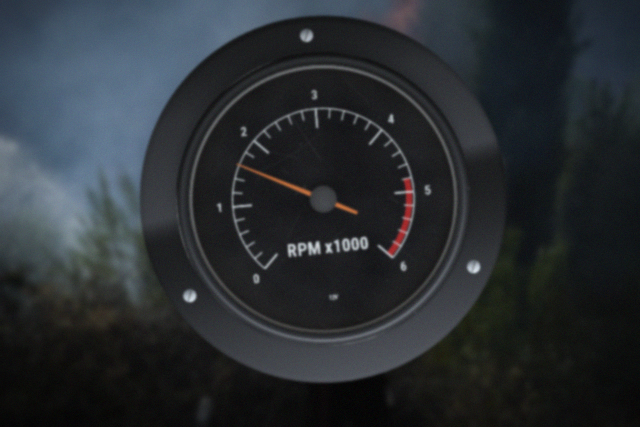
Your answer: 1600 (rpm)
